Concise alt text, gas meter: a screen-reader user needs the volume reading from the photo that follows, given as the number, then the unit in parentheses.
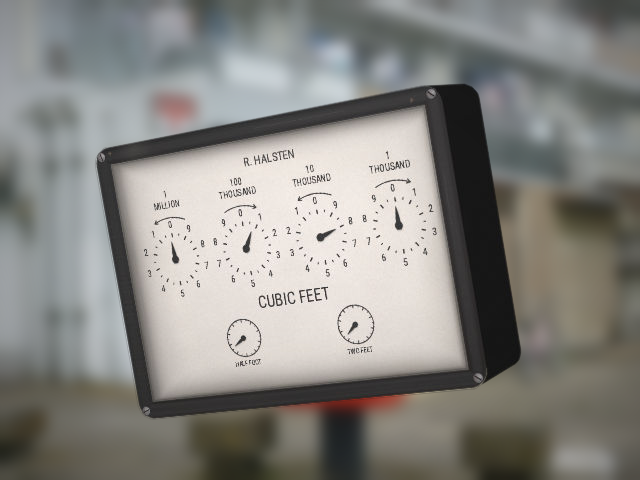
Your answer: 8000 (ft³)
